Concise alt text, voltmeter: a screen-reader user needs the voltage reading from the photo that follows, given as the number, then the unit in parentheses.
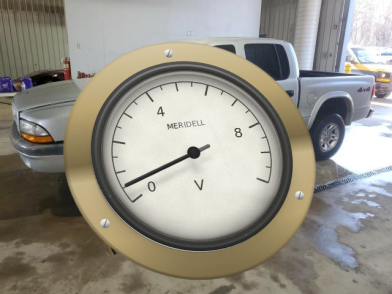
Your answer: 0.5 (V)
